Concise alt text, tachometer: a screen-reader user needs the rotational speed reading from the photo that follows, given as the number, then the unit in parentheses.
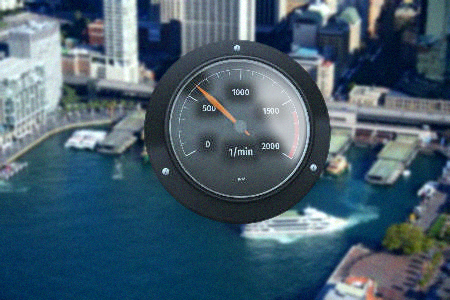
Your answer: 600 (rpm)
